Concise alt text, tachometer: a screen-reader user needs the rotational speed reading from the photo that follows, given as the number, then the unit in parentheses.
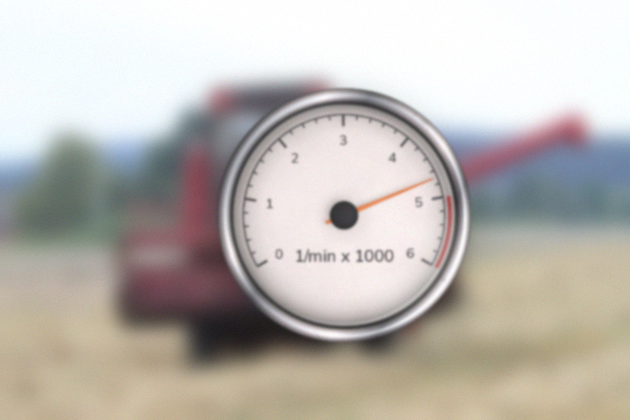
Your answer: 4700 (rpm)
